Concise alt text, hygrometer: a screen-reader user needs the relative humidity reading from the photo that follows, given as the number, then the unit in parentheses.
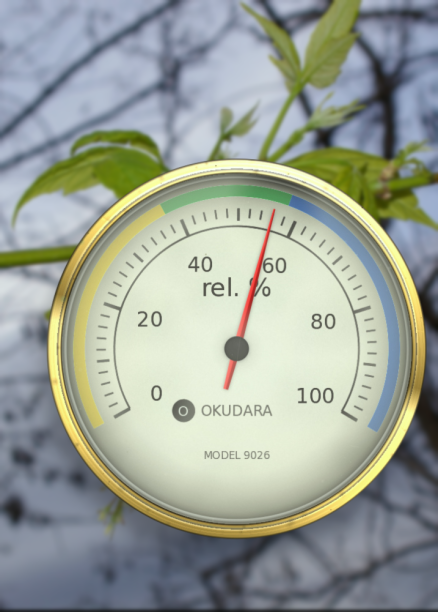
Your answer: 56 (%)
